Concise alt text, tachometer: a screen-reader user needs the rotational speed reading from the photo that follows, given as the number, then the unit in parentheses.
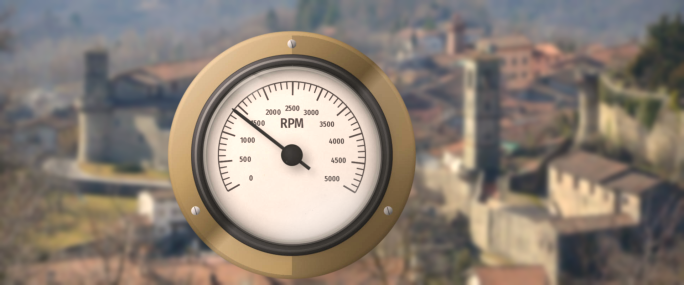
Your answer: 1400 (rpm)
